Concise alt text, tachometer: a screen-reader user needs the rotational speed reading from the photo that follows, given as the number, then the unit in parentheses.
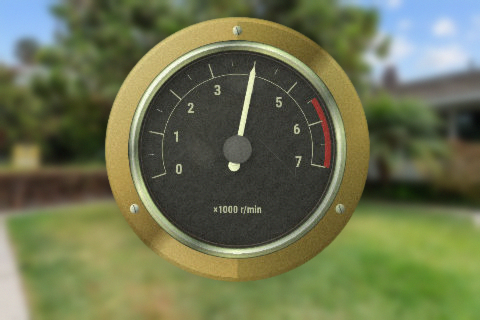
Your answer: 4000 (rpm)
